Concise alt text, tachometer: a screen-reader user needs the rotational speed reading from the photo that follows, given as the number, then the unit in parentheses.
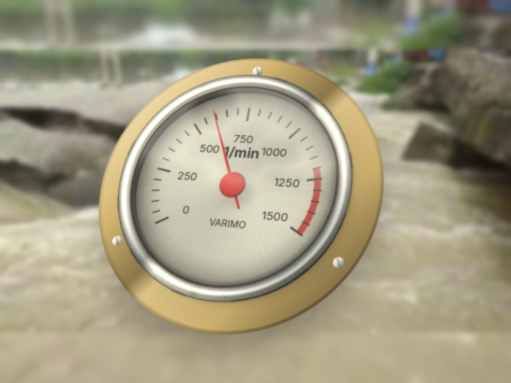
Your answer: 600 (rpm)
